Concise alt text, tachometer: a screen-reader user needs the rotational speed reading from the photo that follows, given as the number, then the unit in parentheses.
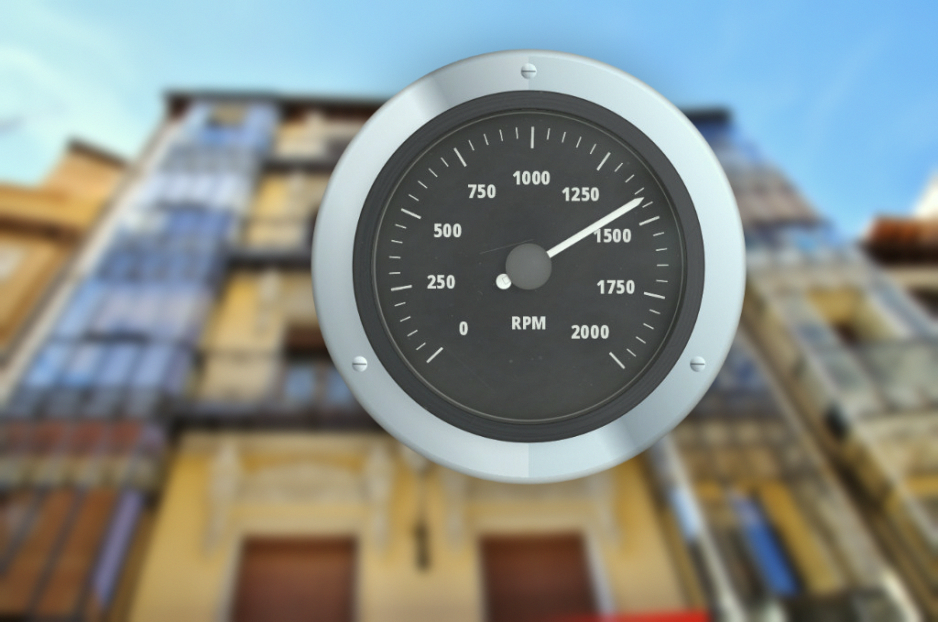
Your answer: 1425 (rpm)
